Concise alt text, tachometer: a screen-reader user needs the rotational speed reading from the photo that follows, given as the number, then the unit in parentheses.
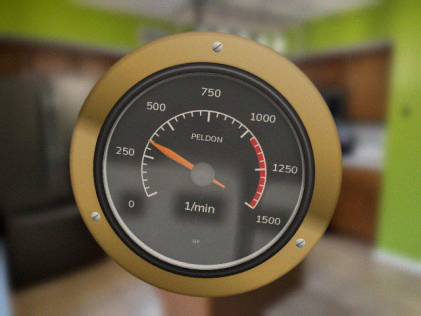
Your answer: 350 (rpm)
